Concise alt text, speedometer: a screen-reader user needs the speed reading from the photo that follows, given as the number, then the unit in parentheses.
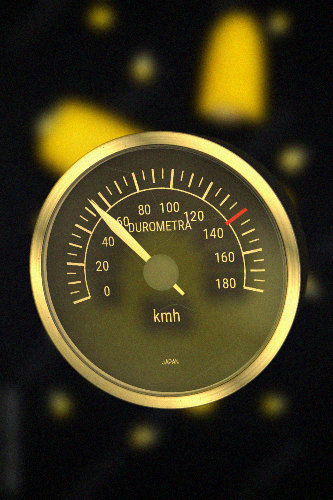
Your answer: 55 (km/h)
